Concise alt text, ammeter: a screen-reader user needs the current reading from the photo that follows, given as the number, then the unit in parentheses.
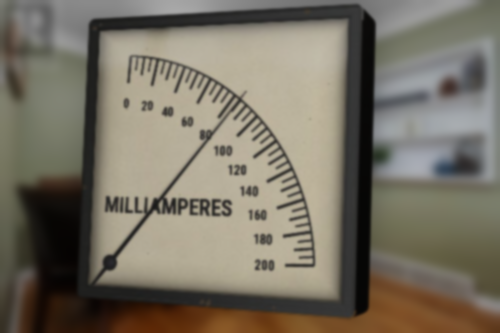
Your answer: 85 (mA)
